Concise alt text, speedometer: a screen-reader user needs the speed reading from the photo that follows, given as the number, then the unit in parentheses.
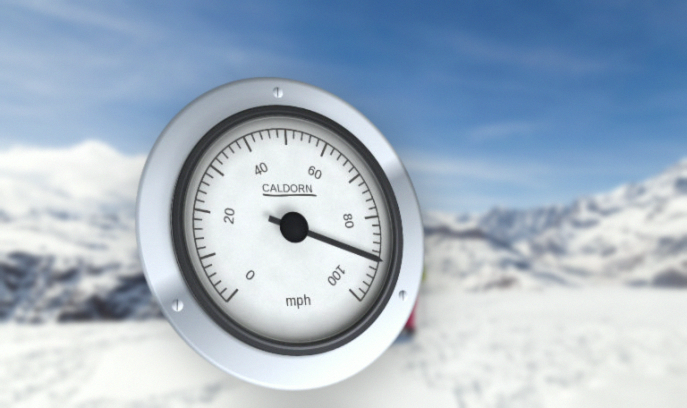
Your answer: 90 (mph)
